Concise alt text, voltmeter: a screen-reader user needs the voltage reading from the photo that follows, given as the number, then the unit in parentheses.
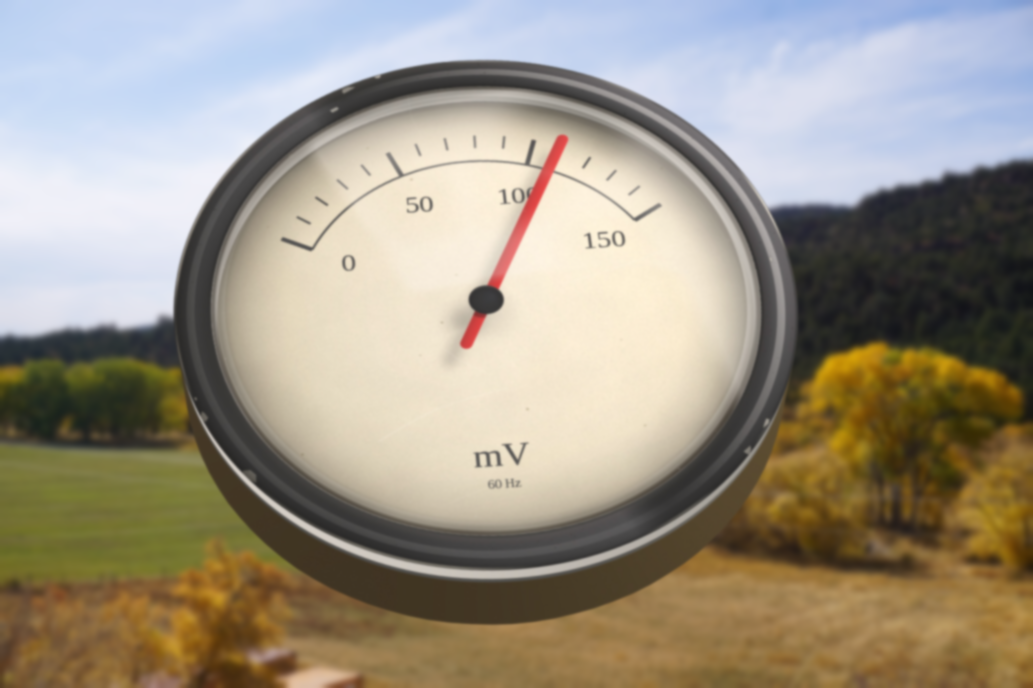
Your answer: 110 (mV)
